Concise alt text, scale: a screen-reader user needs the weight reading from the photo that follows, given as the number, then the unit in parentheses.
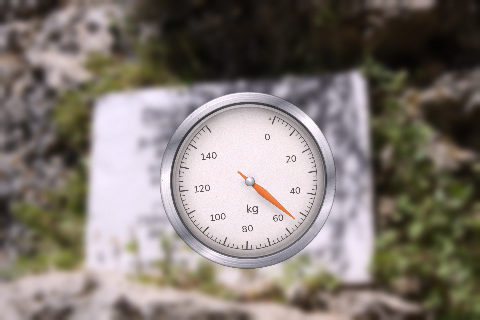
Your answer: 54 (kg)
